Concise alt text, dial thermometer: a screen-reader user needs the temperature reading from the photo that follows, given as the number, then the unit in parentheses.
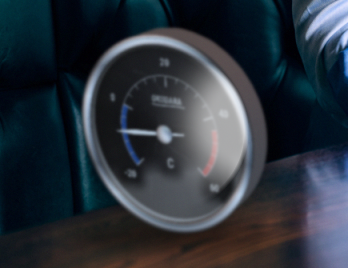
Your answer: -8 (°C)
